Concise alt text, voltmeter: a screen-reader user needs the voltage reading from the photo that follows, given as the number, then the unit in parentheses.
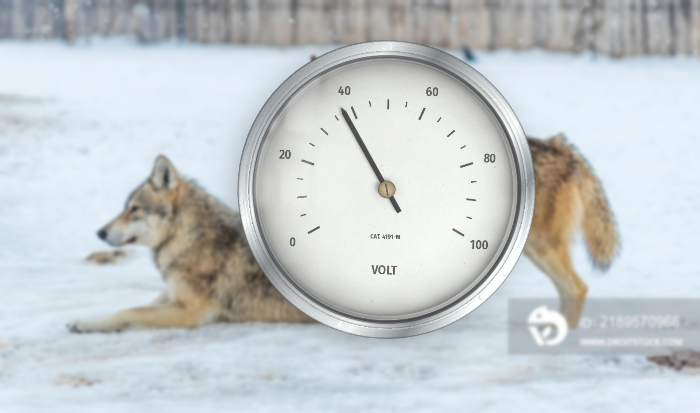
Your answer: 37.5 (V)
